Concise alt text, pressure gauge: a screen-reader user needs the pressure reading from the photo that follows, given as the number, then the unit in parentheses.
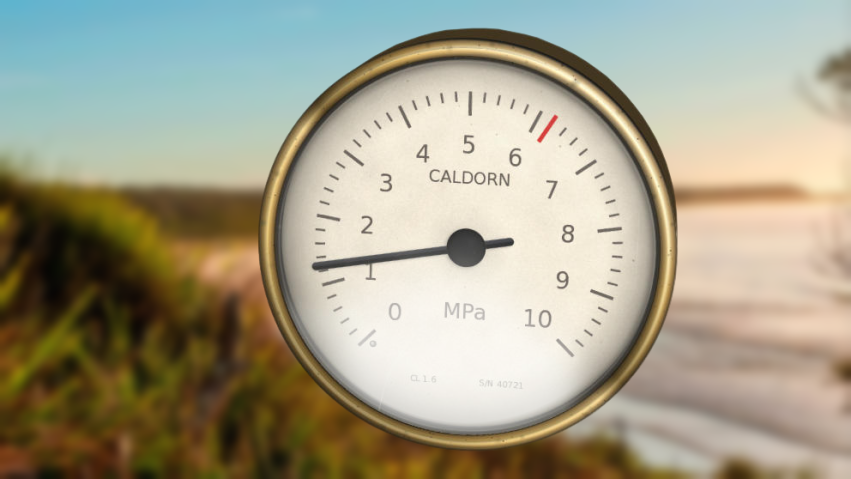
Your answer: 1.3 (MPa)
